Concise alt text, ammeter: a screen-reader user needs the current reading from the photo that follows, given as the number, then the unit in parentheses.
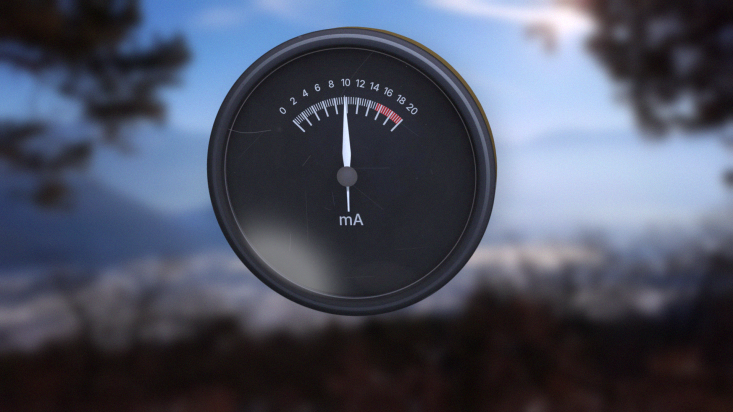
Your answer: 10 (mA)
